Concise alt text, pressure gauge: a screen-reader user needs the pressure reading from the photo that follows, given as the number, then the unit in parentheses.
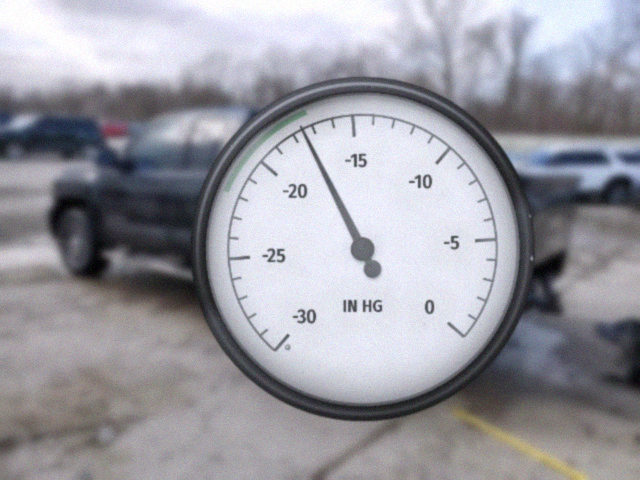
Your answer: -17.5 (inHg)
